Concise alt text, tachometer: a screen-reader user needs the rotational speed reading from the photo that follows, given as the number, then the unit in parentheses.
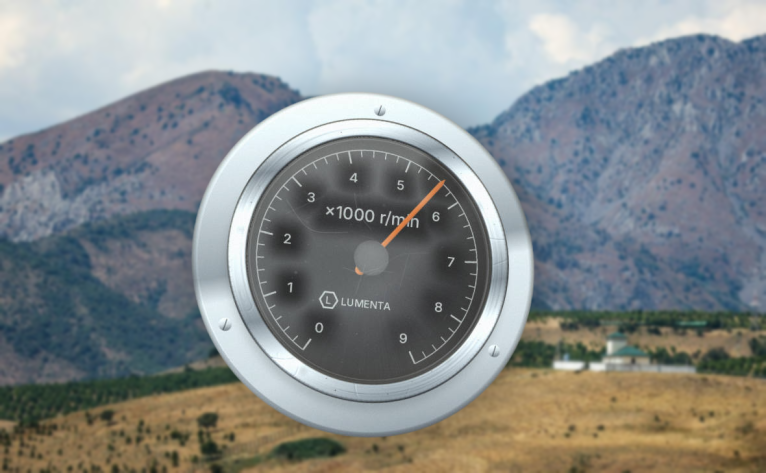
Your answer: 5600 (rpm)
